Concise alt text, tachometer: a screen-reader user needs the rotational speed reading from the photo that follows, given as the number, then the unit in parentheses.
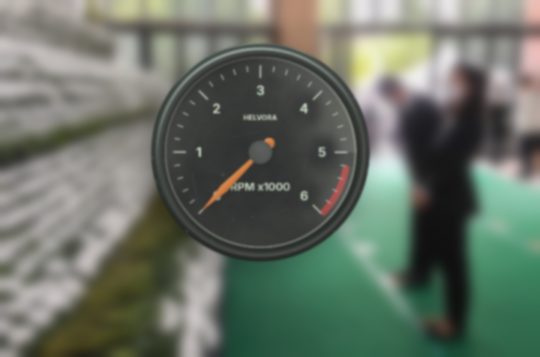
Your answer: 0 (rpm)
